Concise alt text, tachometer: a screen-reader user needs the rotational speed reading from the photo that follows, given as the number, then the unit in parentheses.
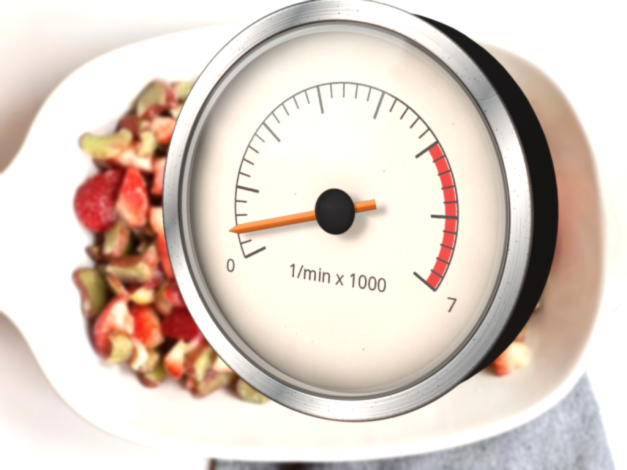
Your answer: 400 (rpm)
